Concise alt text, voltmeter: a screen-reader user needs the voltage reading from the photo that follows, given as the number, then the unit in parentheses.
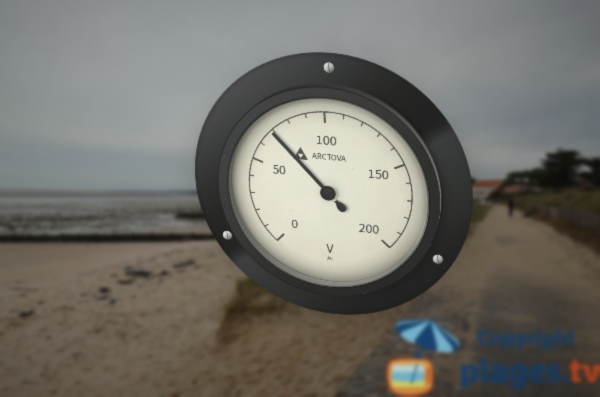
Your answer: 70 (V)
